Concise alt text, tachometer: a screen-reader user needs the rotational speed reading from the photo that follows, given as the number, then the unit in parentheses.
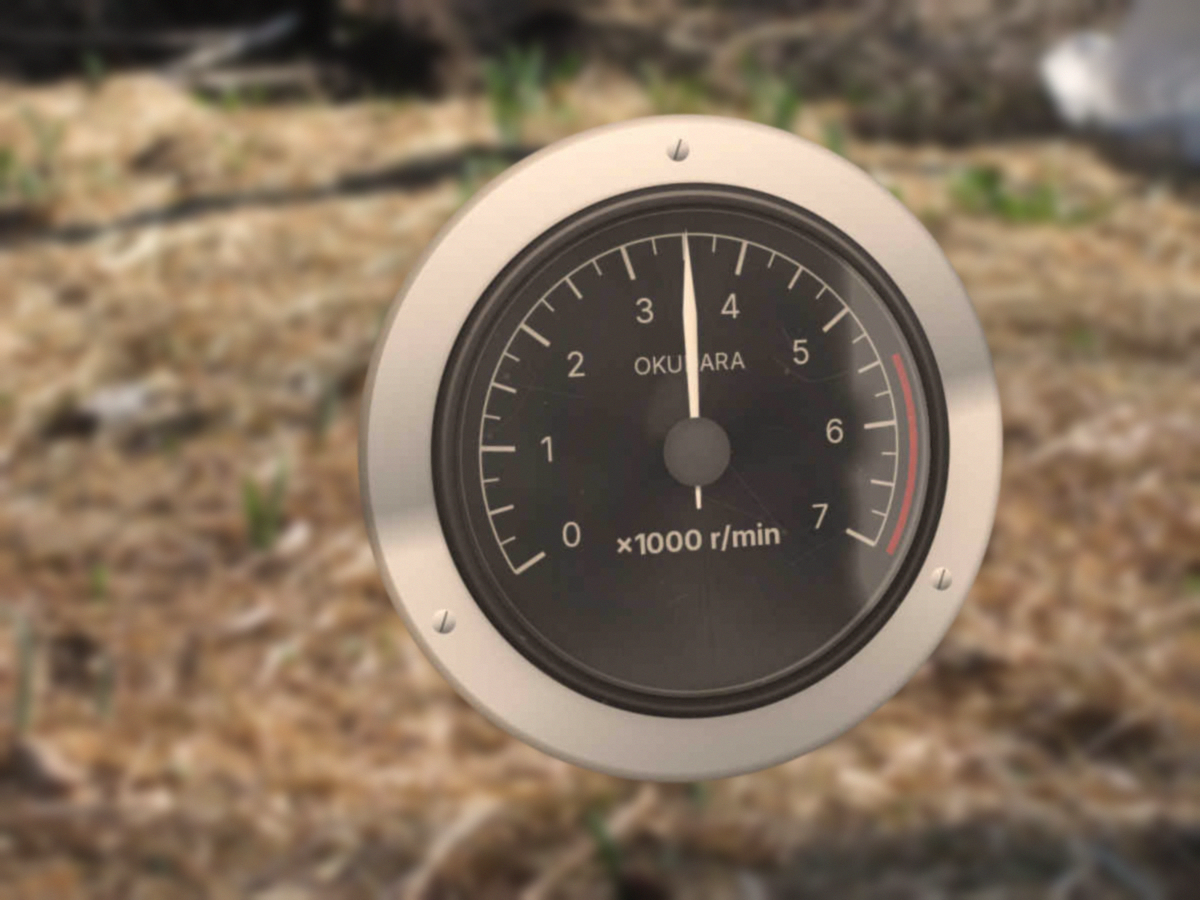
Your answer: 3500 (rpm)
